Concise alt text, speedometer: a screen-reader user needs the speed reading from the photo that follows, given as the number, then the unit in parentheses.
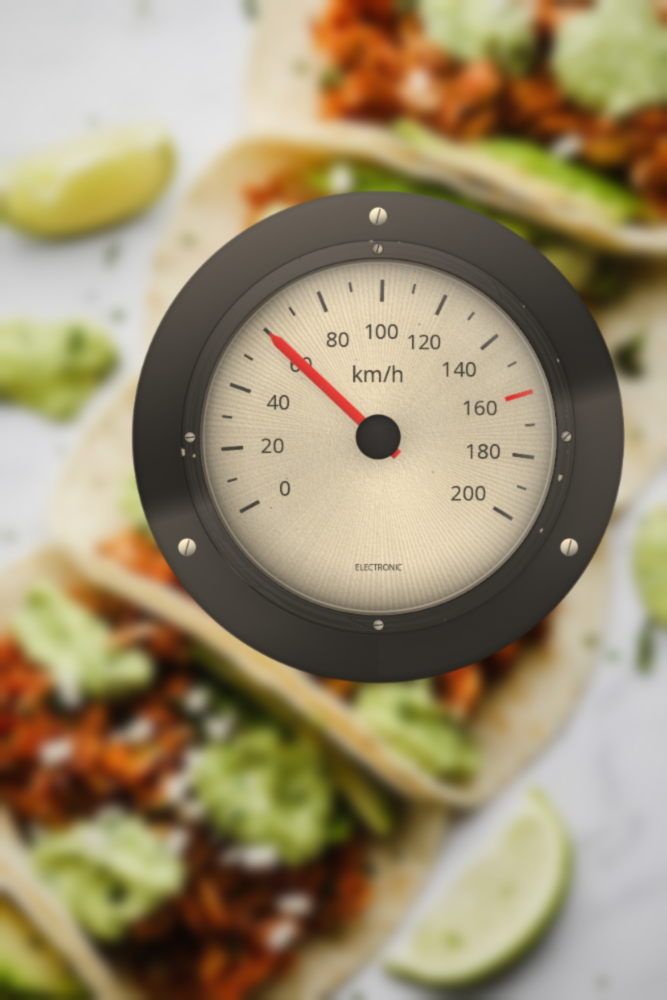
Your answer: 60 (km/h)
